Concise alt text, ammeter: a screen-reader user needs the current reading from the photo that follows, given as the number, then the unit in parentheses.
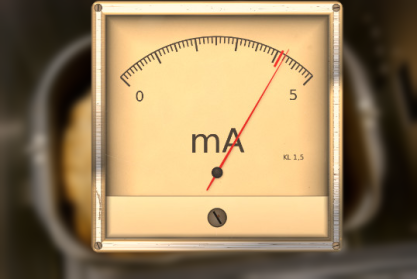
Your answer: 4.2 (mA)
